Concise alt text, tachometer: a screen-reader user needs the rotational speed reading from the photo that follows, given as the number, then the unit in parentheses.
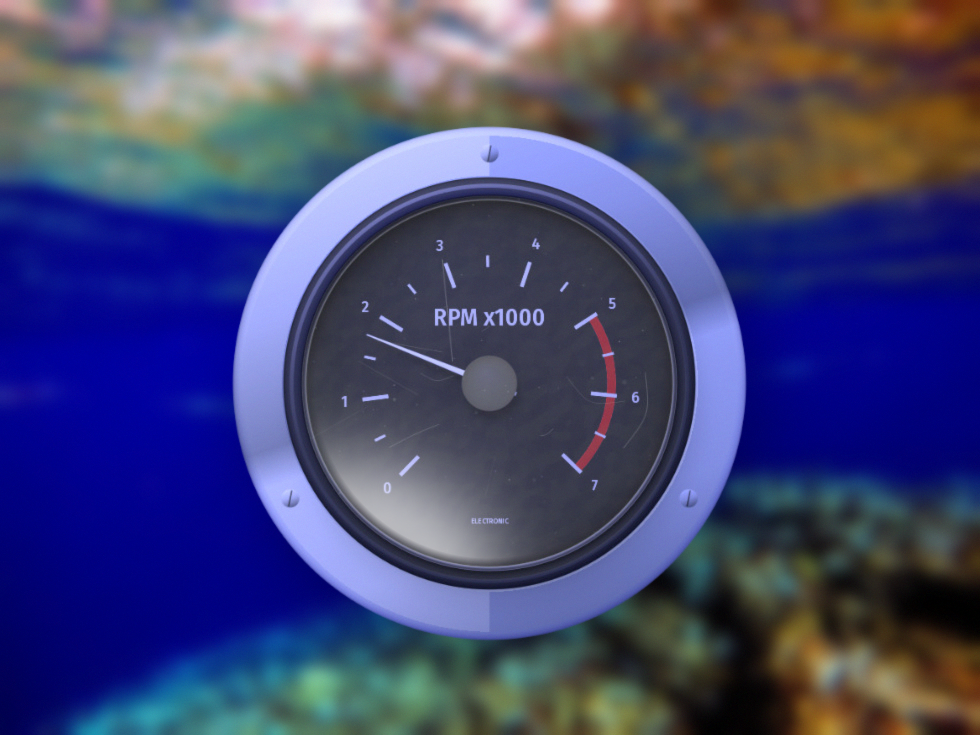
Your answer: 1750 (rpm)
